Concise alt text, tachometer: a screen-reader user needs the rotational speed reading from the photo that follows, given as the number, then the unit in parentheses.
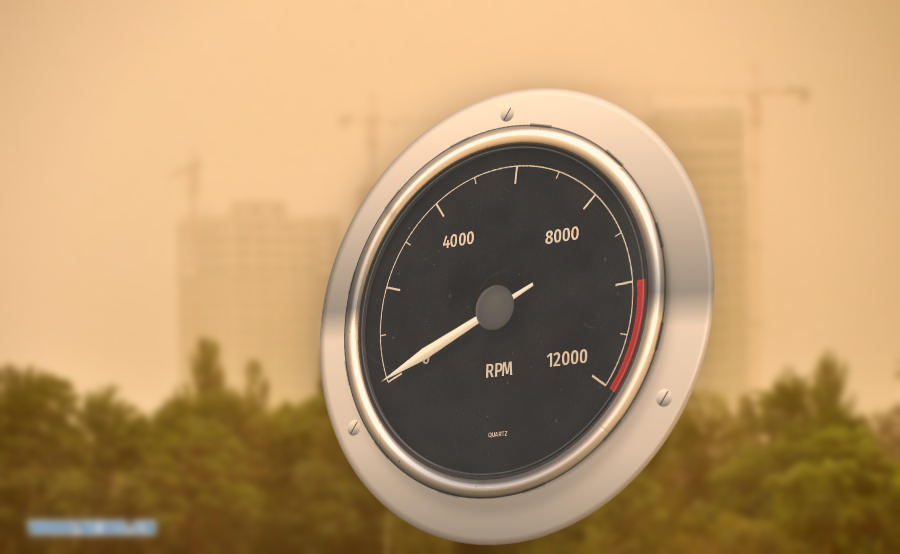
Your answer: 0 (rpm)
